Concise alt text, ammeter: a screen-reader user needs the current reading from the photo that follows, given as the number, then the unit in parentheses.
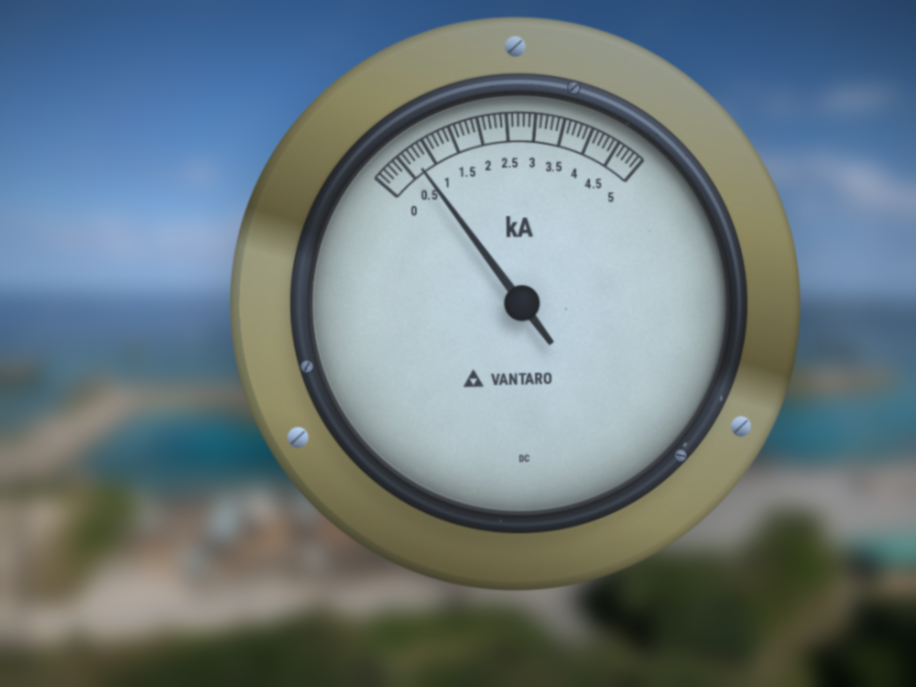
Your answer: 0.7 (kA)
